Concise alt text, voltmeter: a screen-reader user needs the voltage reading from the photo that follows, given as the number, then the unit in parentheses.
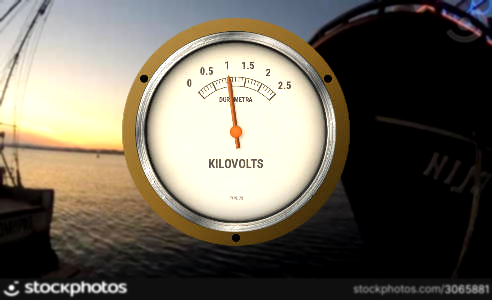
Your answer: 1 (kV)
